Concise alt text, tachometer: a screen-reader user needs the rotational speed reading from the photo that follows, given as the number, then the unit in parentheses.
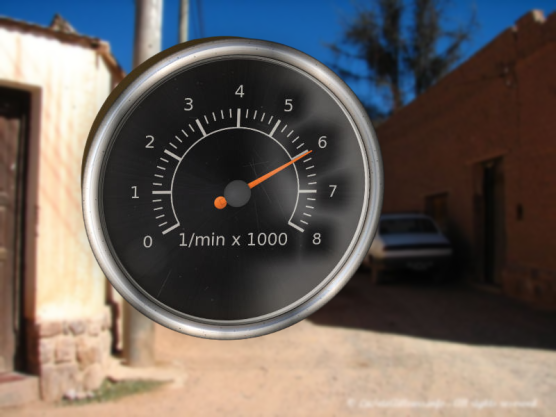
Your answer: 6000 (rpm)
